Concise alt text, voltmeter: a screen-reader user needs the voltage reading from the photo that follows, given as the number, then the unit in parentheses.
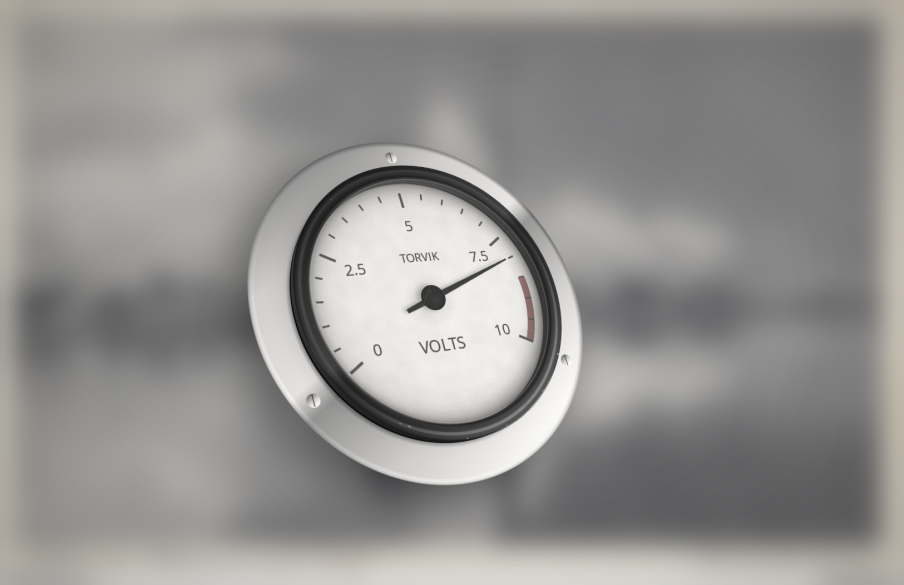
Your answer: 8 (V)
